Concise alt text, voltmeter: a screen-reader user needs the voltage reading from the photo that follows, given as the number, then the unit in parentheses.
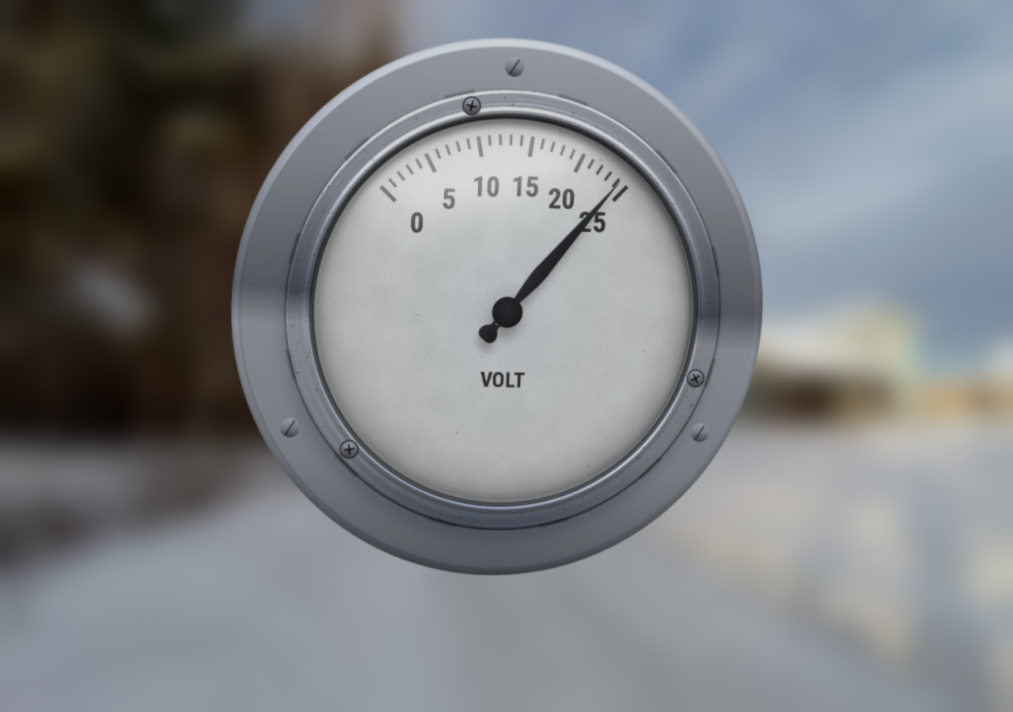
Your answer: 24 (V)
